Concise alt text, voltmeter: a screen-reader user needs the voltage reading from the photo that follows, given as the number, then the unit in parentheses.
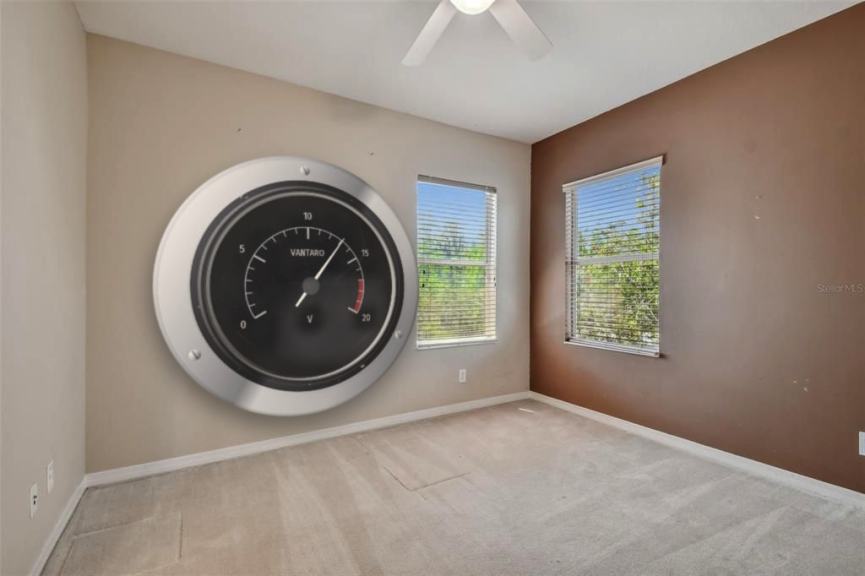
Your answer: 13 (V)
